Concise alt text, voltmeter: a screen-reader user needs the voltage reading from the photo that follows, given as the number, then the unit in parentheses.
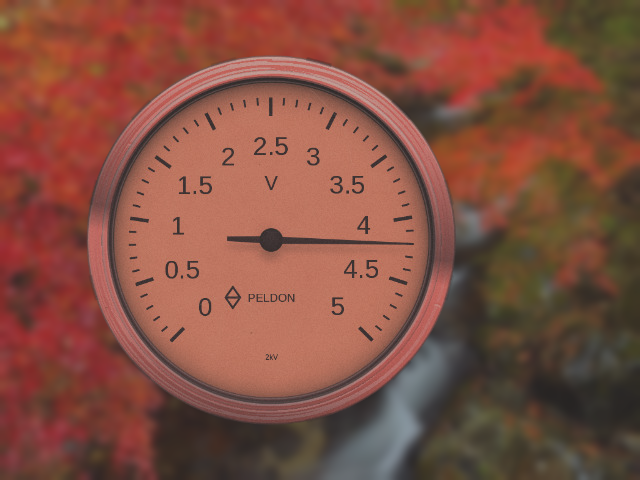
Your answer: 4.2 (V)
